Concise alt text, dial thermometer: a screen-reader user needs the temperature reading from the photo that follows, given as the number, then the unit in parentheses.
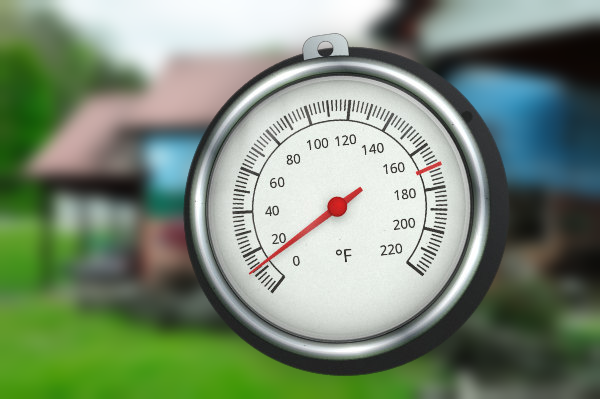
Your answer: 12 (°F)
